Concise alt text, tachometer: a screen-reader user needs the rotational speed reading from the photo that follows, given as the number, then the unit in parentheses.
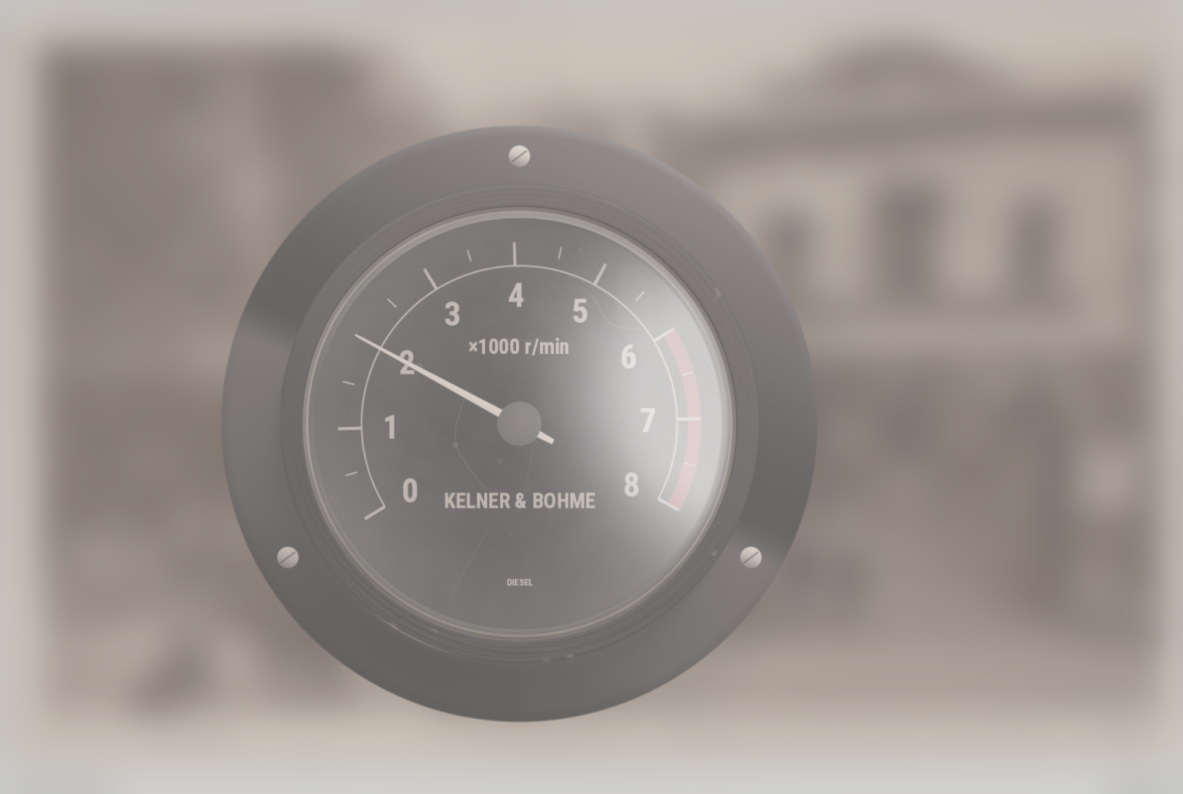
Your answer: 2000 (rpm)
